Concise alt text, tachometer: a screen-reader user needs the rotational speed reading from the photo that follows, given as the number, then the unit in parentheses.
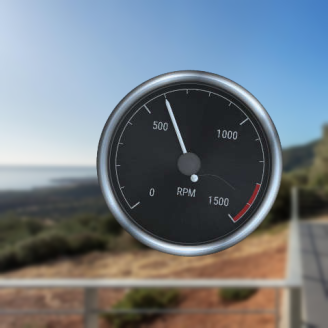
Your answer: 600 (rpm)
